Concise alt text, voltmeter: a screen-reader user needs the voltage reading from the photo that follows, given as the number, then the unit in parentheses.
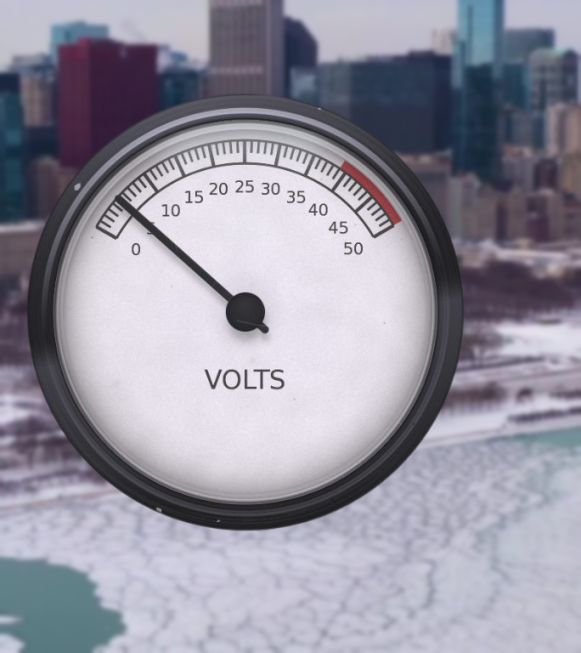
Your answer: 5 (V)
